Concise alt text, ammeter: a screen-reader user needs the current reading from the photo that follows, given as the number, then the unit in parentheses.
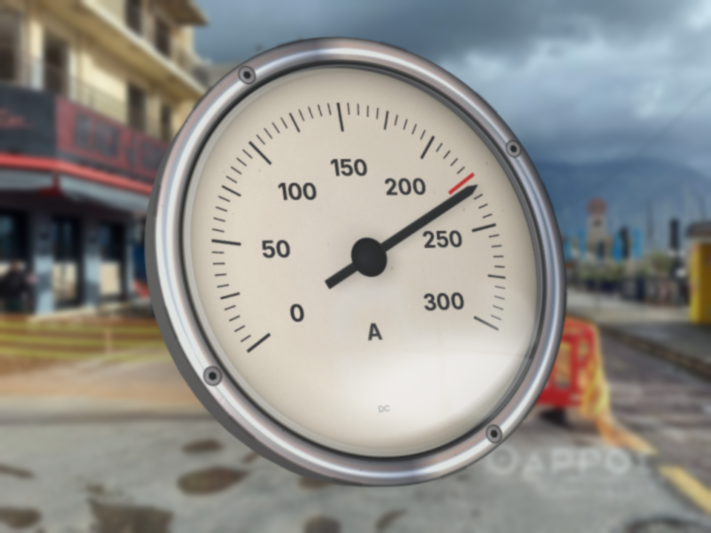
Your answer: 230 (A)
